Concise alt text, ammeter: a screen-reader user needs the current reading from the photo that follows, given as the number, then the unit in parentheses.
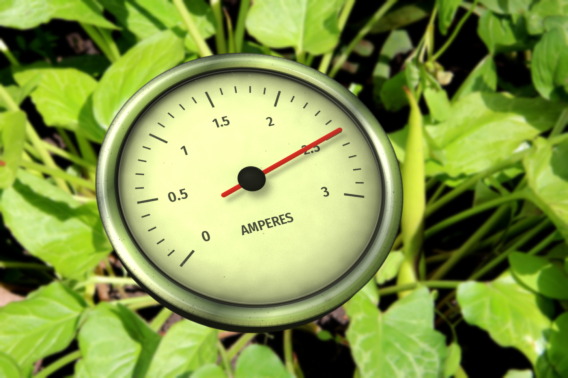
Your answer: 2.5 (A)
